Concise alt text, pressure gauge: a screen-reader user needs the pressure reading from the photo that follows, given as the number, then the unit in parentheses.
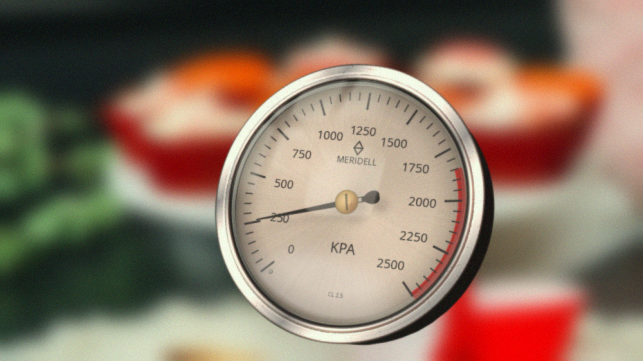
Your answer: 250 (kPa)
